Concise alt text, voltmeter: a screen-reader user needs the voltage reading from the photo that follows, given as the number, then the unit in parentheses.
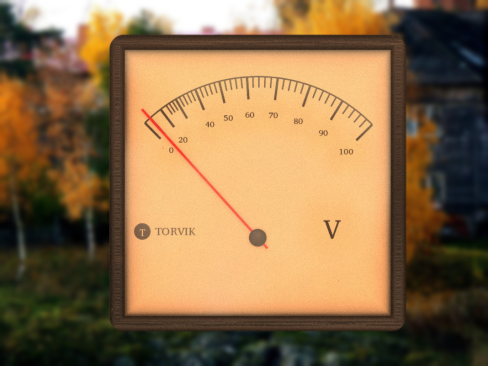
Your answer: 10 (V)
